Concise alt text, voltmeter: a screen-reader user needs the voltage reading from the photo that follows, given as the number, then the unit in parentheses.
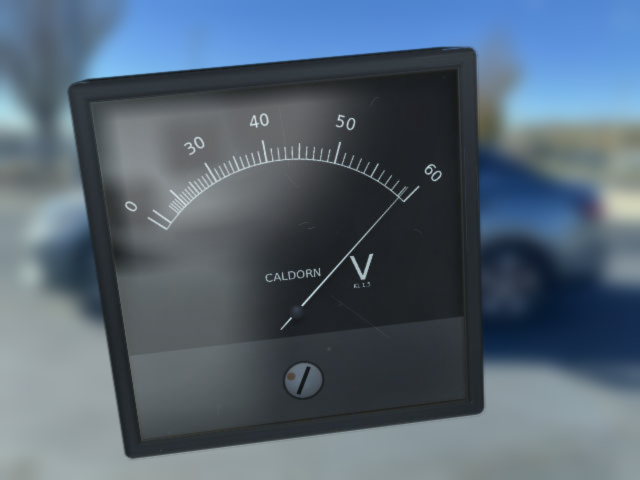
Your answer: 59 (V)
